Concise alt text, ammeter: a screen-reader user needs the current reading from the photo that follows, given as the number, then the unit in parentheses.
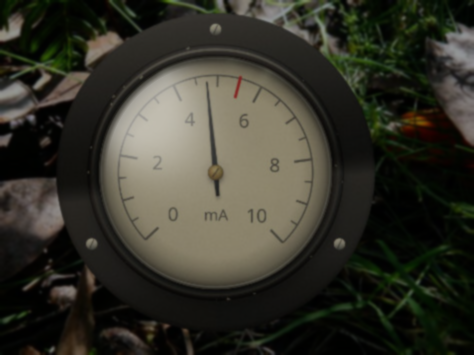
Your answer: 4.75 (mA)
